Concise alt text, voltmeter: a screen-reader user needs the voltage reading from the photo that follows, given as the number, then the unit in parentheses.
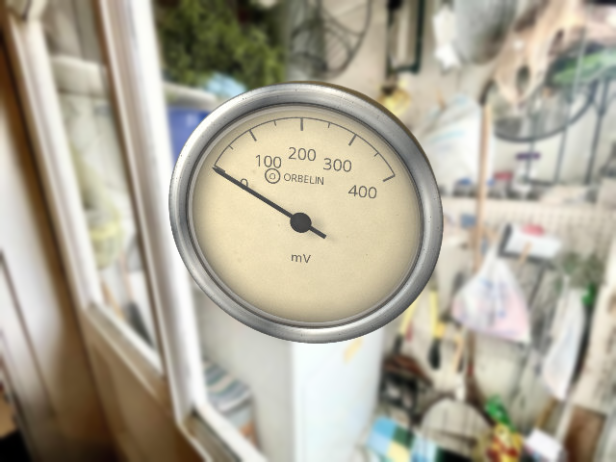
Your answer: 0 (mV)
